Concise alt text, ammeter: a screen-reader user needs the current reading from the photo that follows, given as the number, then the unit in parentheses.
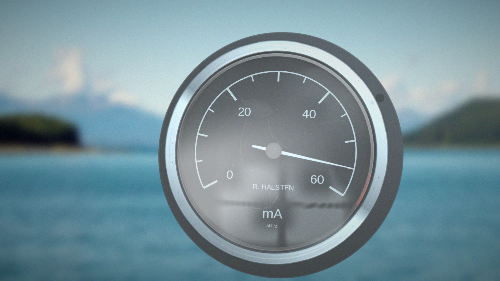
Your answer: 55 (mA)
